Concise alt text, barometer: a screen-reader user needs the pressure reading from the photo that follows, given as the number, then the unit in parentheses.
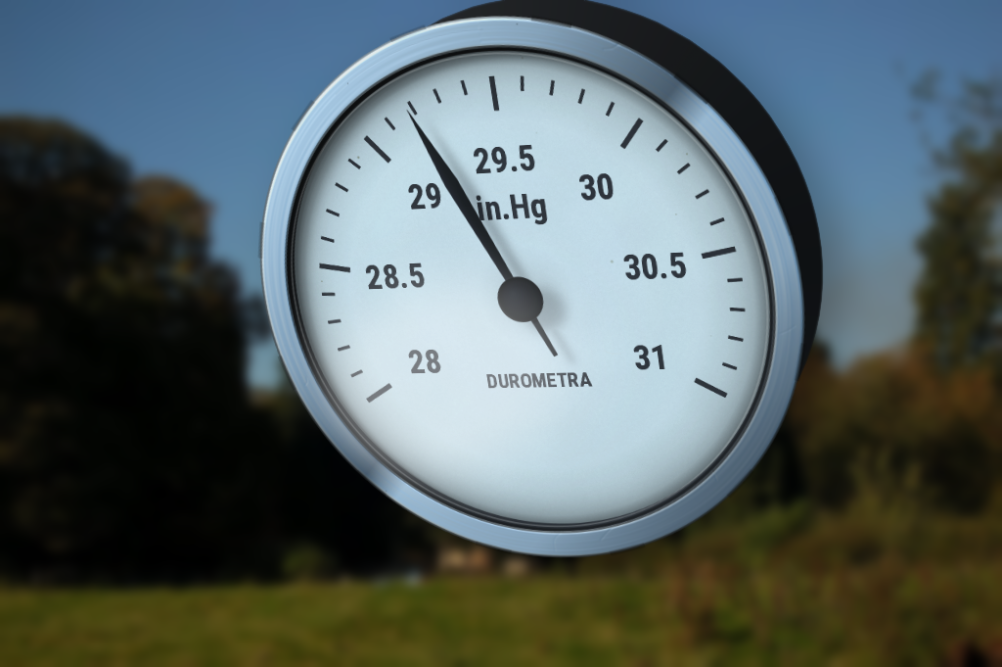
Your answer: 29.2 (inHg)
